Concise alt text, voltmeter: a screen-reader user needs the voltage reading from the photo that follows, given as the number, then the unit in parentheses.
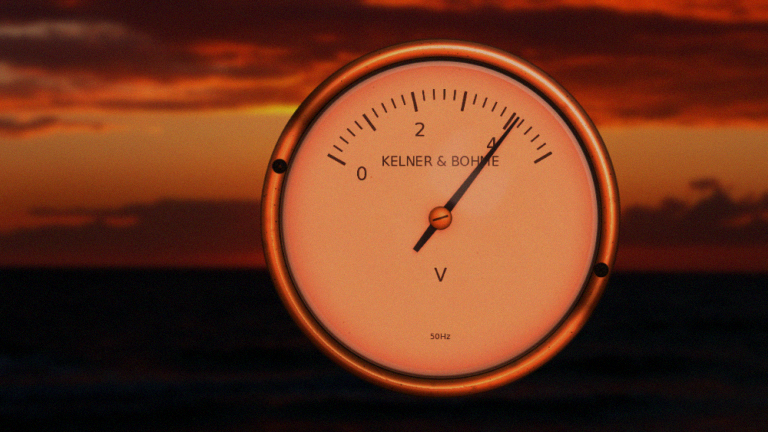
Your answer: 4.1 (V)
